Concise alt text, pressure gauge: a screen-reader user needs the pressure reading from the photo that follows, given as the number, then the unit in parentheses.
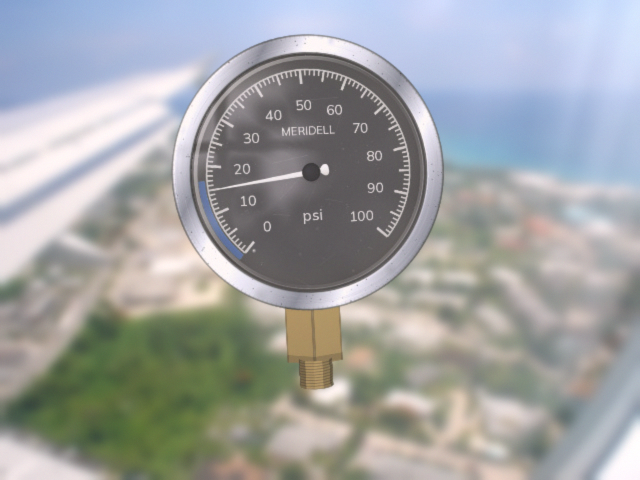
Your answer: 15 (psi)
